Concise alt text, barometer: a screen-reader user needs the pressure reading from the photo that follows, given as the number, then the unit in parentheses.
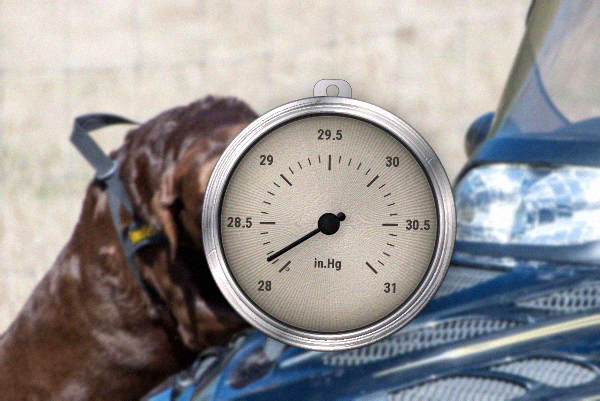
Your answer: 28.15 (inHg)
